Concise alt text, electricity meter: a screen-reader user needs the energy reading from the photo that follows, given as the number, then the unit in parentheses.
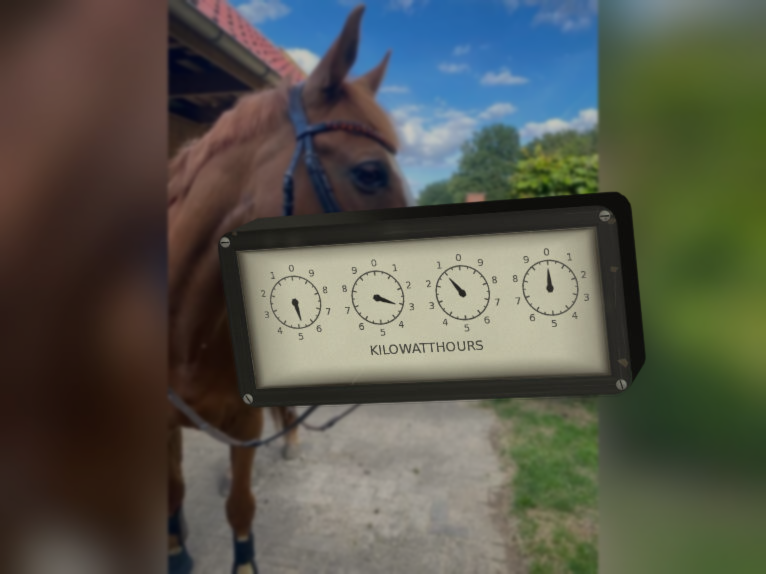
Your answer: 5310 (kWh)
